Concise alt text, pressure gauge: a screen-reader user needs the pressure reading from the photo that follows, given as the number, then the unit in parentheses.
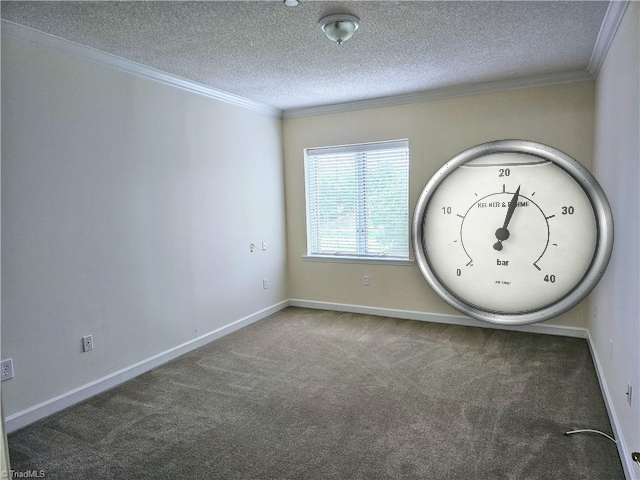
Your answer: 22.5 (bar)
